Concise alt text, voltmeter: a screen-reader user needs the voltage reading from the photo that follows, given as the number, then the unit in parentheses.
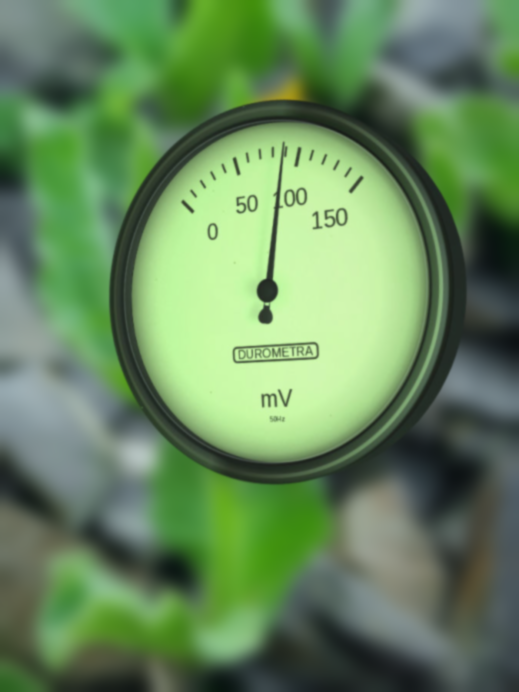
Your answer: 90 (mV)
